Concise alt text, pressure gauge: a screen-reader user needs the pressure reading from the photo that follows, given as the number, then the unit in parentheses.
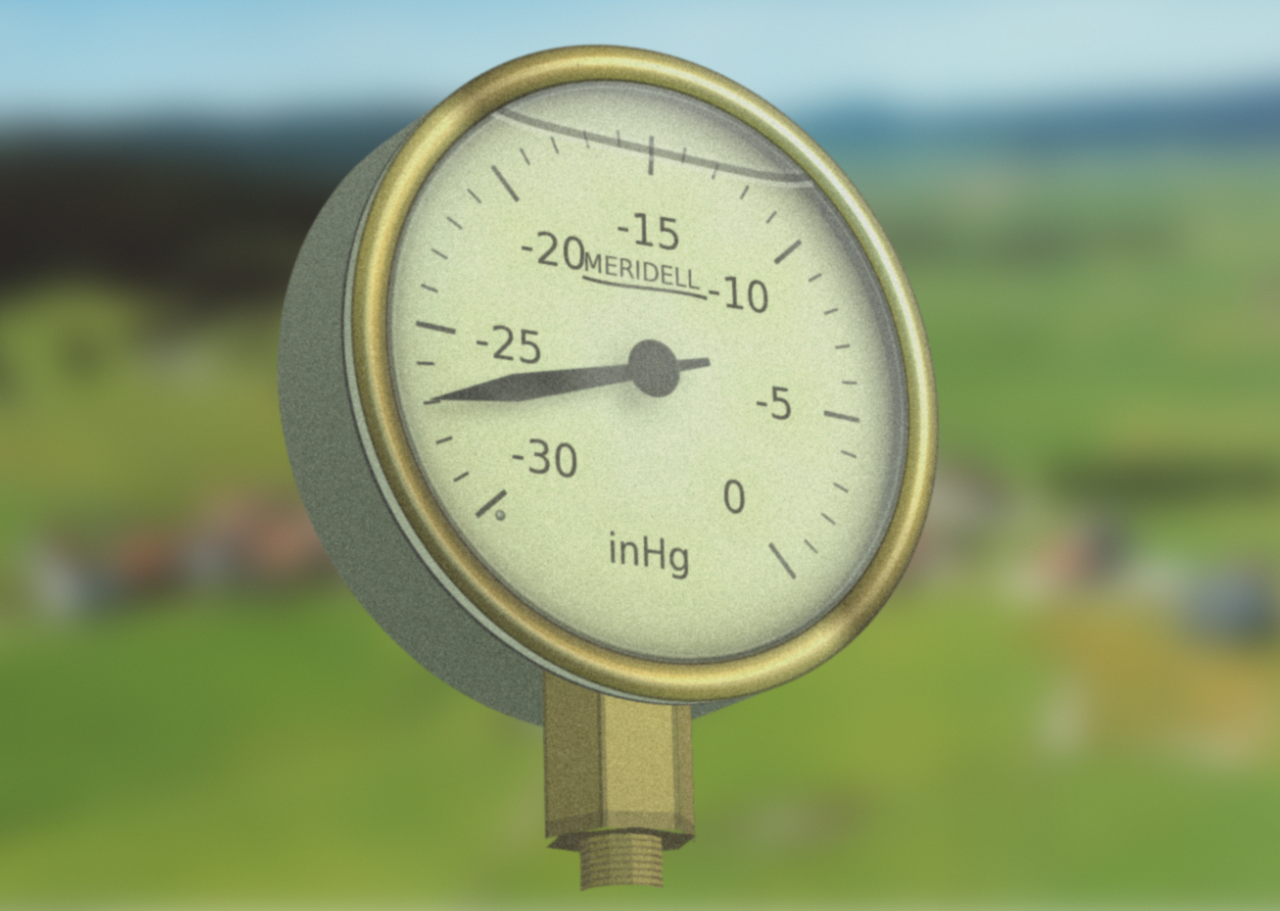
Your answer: -27 (inHg)
